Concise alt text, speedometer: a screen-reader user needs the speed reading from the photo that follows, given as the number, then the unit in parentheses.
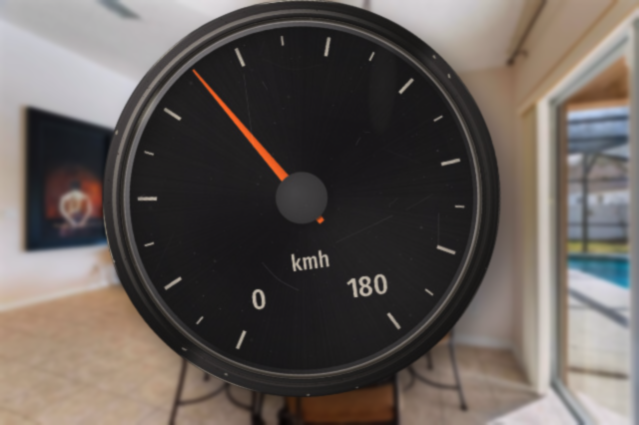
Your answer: 70 (km/h)
